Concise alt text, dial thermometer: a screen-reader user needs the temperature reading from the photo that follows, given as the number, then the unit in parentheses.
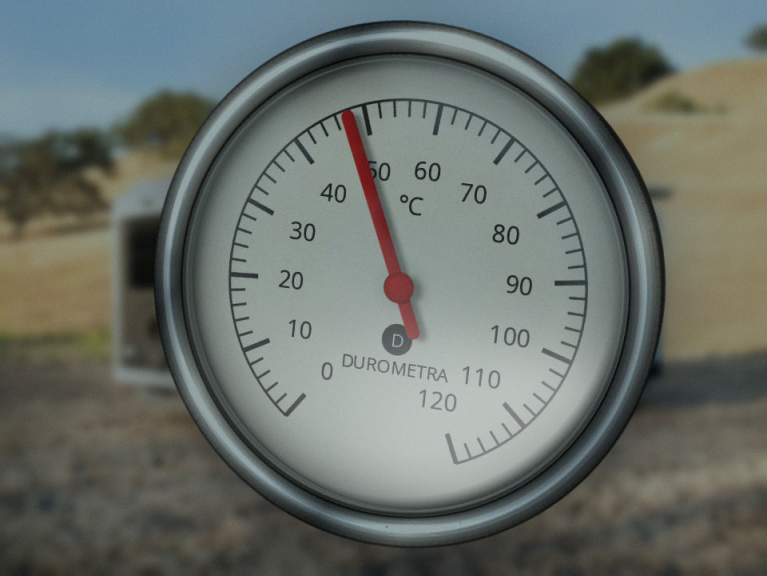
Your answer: 48 (°C)
